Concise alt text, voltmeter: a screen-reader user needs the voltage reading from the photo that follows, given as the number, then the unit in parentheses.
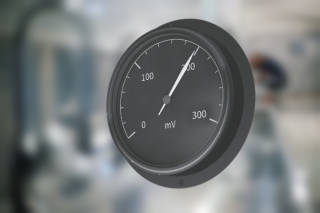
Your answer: 200 (mV)
